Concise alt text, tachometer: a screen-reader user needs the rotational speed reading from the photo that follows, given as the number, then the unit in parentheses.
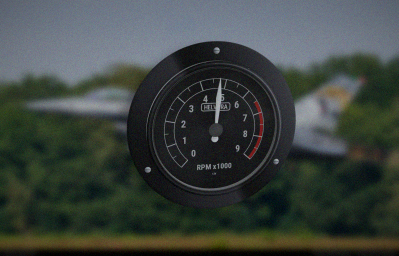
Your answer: 4750 (rpm)
